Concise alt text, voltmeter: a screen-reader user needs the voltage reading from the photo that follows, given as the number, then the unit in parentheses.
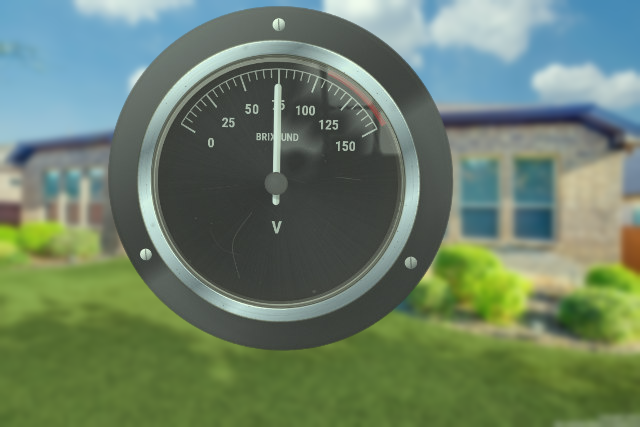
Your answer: 75 (V)
